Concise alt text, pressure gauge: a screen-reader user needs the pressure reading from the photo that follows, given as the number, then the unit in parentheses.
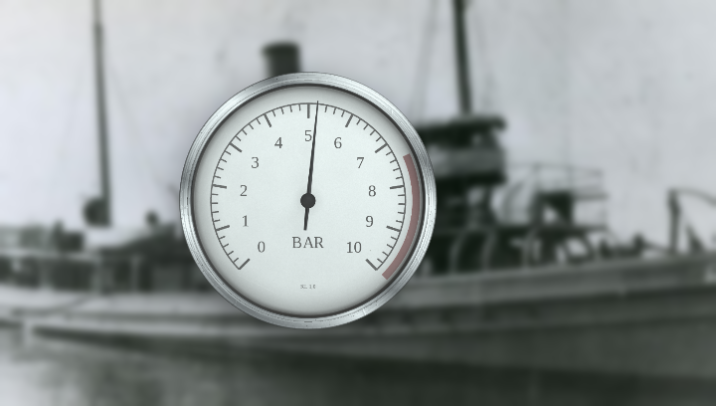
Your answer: 5.2 (bar)
